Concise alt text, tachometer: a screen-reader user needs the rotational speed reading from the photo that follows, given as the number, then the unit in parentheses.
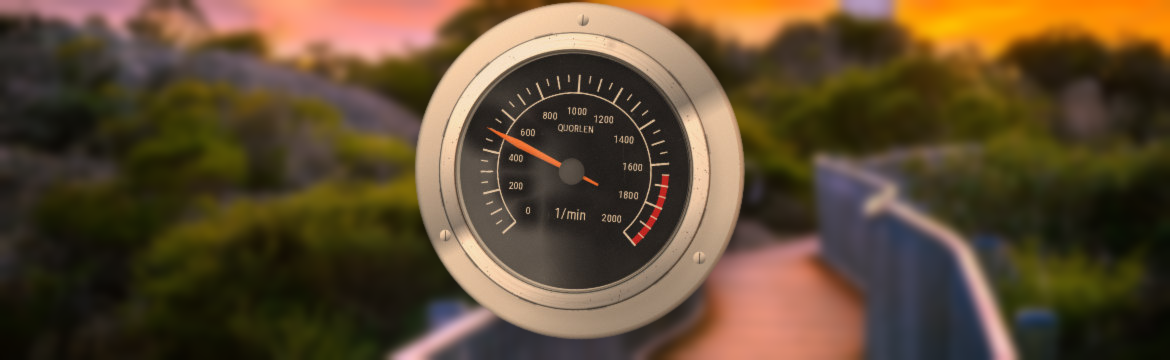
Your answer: 500 (rpm)
